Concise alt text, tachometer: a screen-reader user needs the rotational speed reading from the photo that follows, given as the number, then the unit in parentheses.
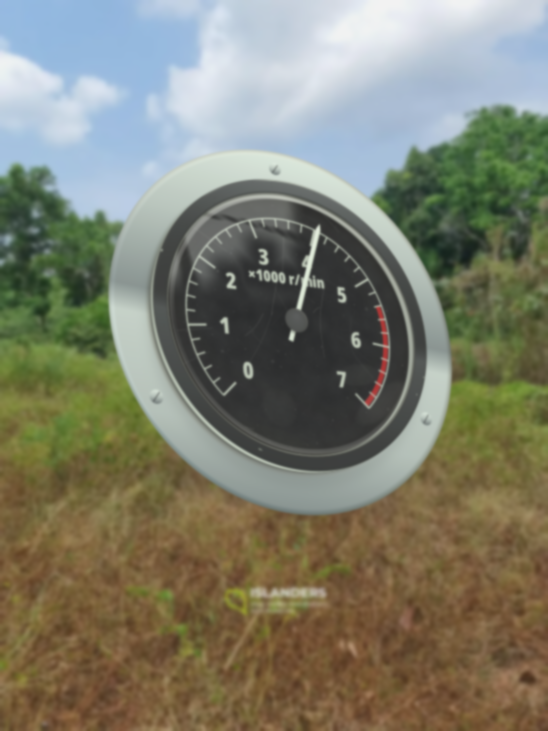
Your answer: 4000 (rpm)
